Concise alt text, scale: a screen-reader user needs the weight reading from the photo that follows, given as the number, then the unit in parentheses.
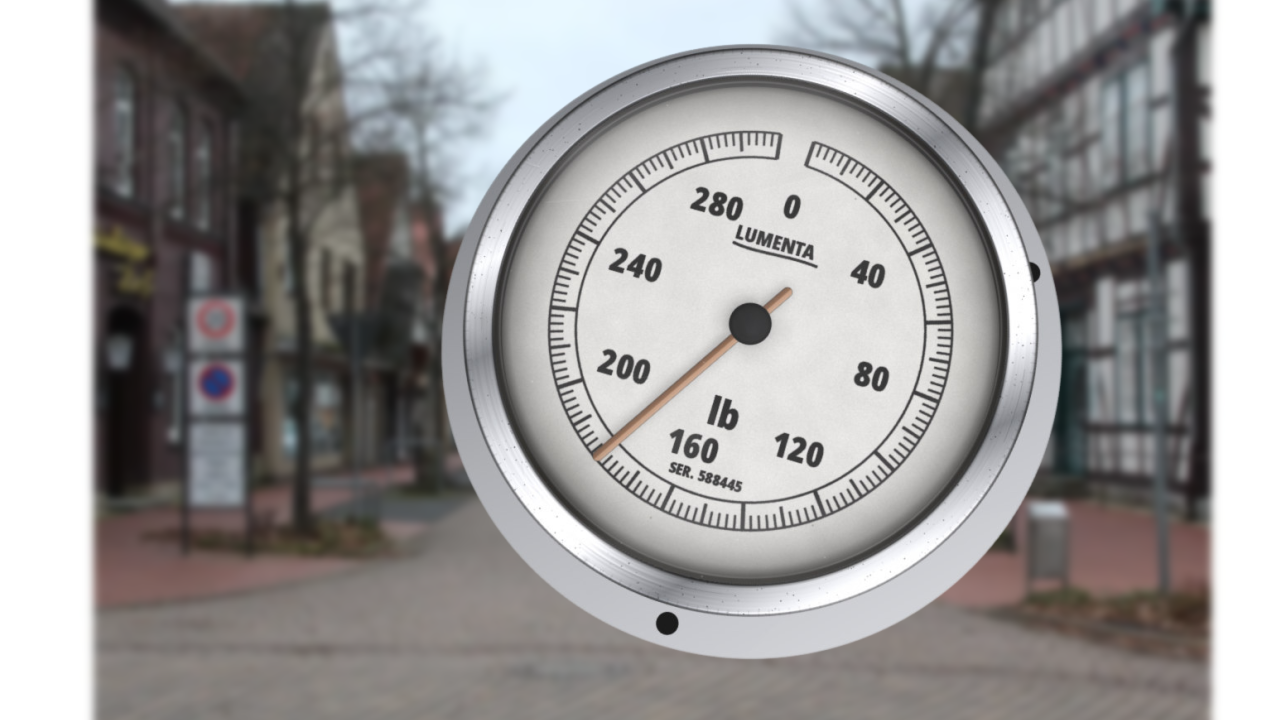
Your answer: 180 (lb)
